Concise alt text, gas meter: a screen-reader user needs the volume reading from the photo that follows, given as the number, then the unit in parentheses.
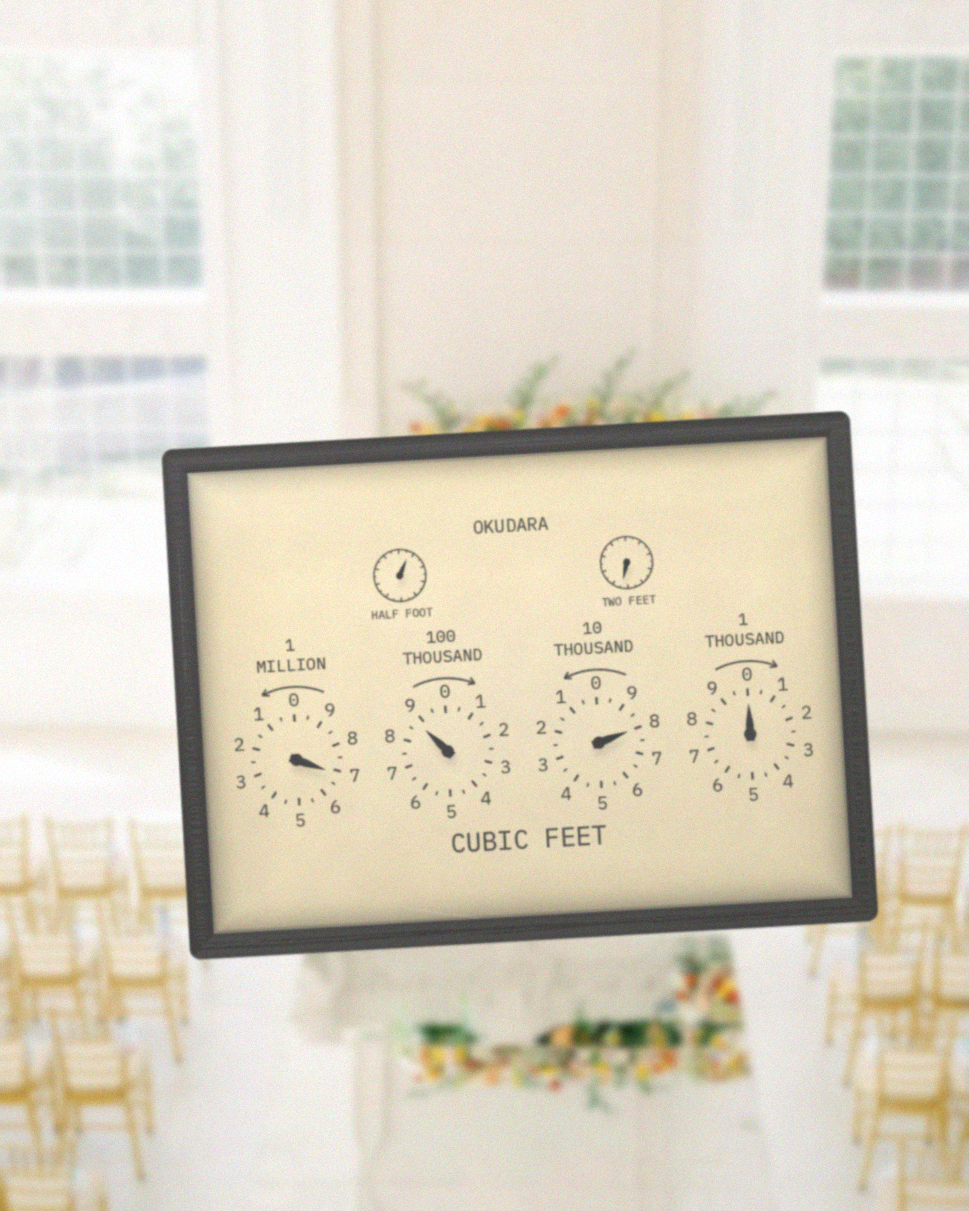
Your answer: 688000 (ft³)
